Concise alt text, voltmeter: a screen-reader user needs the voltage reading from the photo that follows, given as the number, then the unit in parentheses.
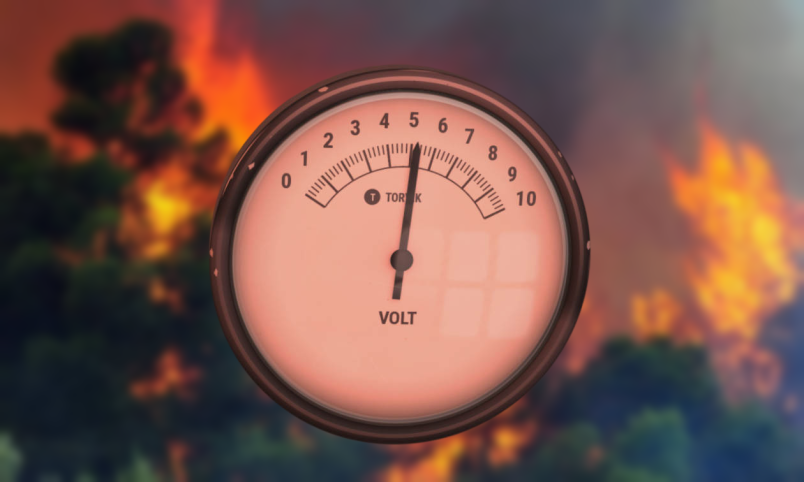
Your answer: 5.2 (V)
